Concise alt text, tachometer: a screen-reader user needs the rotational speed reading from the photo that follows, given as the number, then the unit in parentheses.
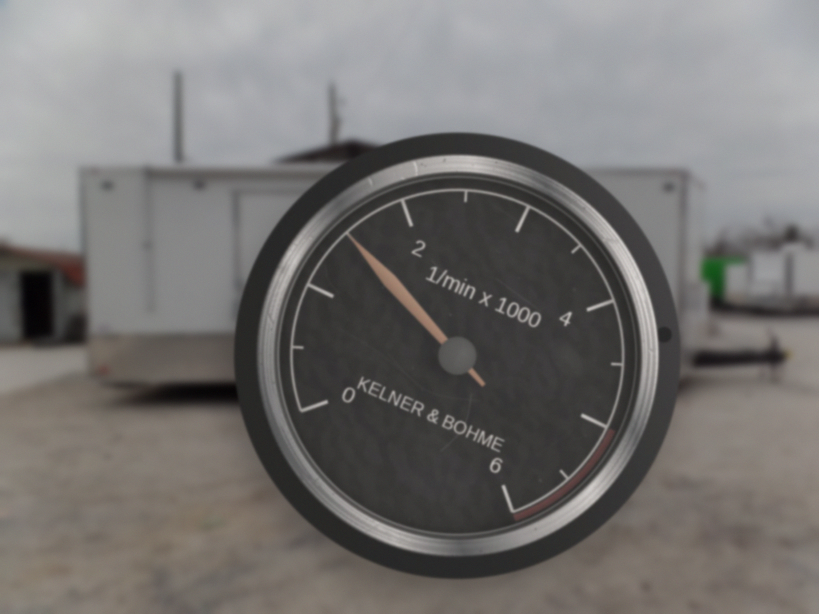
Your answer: 1500 (rpm)
